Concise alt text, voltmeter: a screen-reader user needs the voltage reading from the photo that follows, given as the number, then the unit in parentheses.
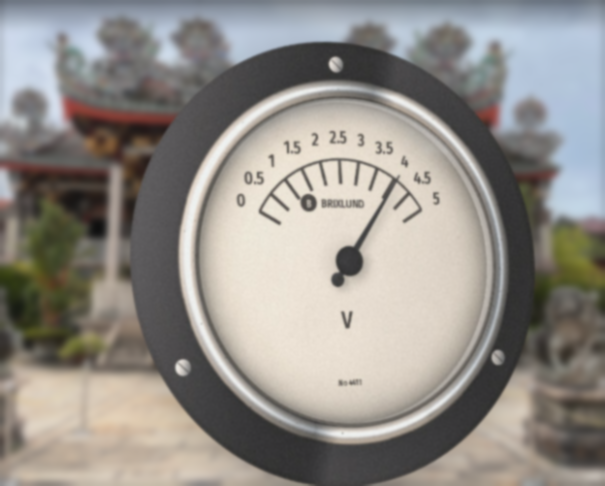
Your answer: 4 (V)
